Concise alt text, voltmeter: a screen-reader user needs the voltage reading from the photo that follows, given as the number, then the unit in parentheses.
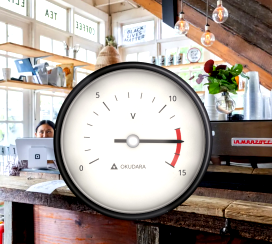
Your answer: 13 (V)
